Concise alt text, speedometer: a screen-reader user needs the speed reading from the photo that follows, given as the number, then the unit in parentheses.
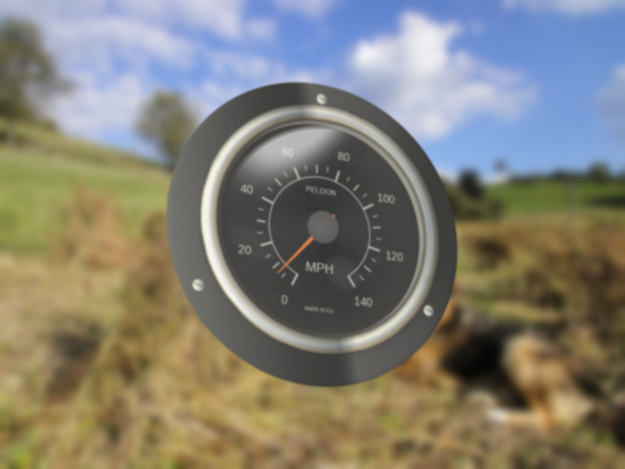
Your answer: 7.5 (mph)
